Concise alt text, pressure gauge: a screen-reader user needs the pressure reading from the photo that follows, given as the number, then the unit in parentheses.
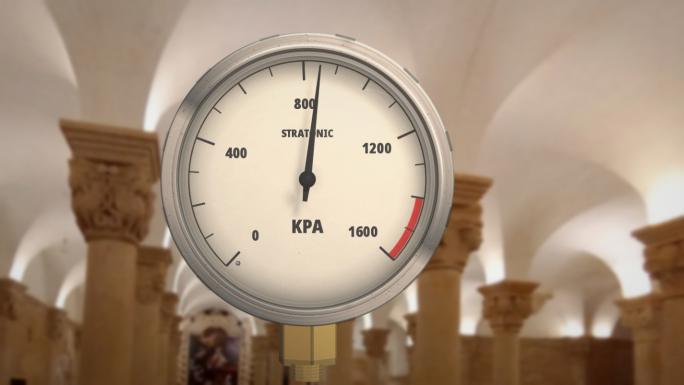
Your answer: 850 (kPa)
